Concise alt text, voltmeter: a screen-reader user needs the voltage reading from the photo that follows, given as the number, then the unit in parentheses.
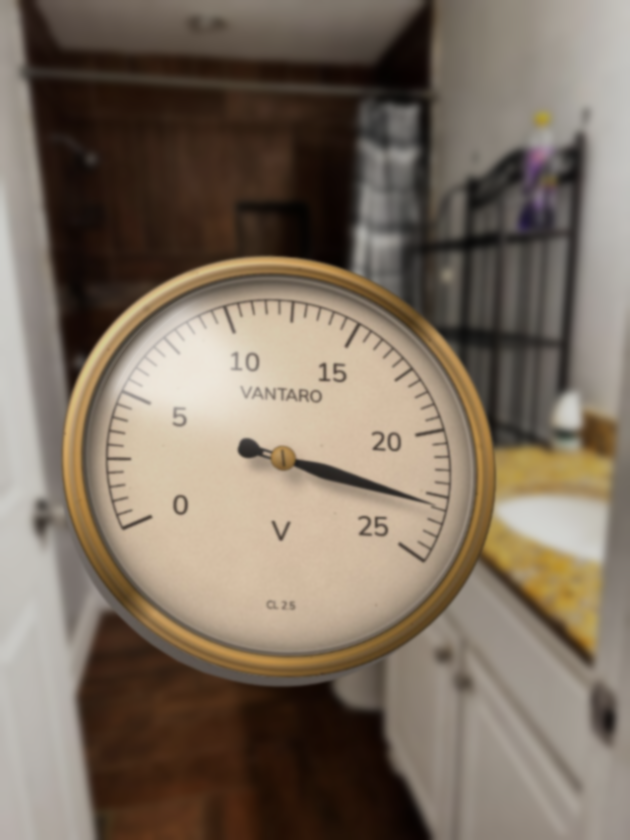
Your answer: 23 (V)
